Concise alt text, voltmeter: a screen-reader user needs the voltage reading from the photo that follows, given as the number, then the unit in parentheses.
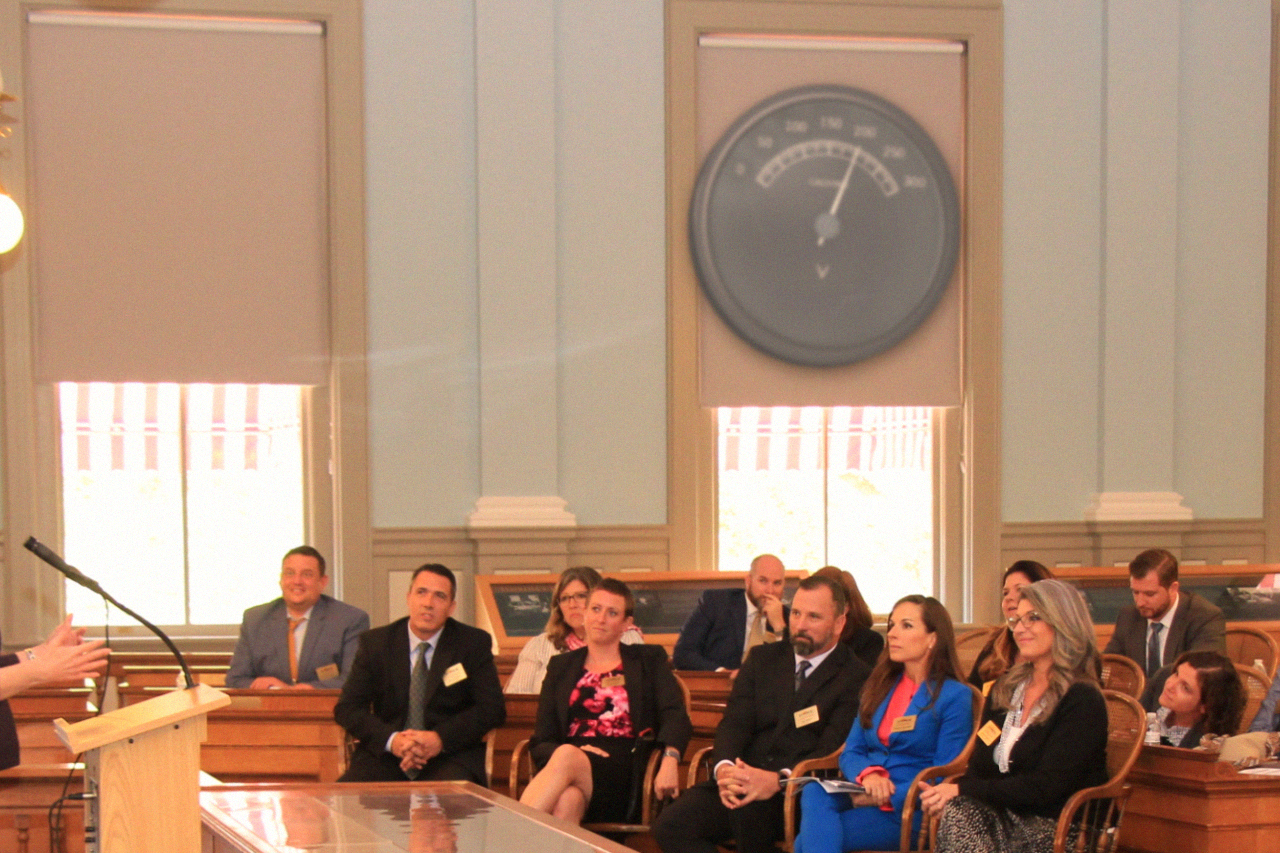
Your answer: 200 (V)
